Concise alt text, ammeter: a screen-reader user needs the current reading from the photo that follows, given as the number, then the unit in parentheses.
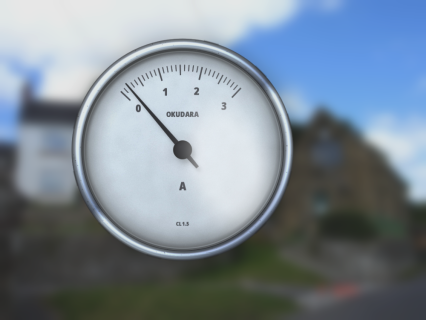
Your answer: 0.2 (A)
